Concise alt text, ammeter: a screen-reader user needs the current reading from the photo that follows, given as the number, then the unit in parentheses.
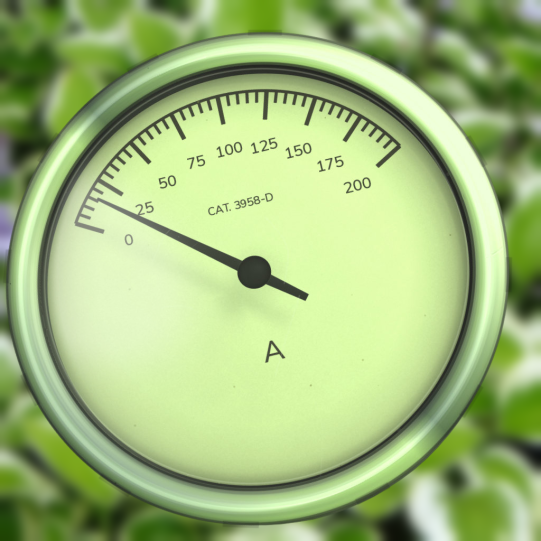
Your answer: 15 (A)
